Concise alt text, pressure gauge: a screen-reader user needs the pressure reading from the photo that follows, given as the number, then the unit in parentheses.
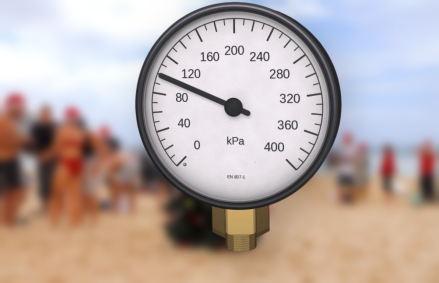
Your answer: 100 (kPa)
